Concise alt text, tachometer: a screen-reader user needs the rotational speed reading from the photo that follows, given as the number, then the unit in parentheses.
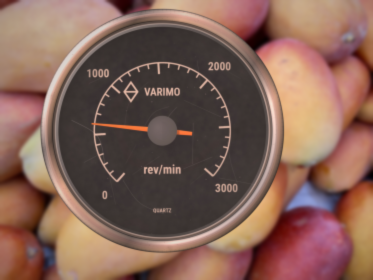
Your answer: 600 (rpm)
